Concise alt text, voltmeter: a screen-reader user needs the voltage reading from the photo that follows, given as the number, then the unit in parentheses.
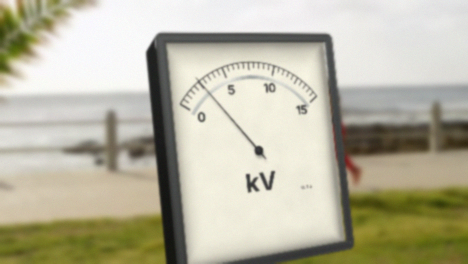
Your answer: 2.5 (kV)
